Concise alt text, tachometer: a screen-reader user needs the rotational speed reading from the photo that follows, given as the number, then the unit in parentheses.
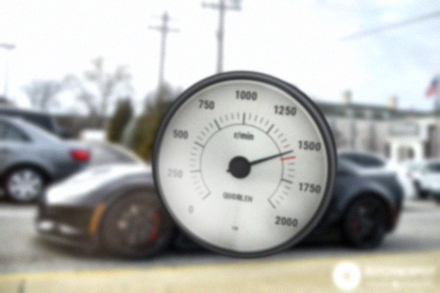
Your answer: 1500 (rpm)
